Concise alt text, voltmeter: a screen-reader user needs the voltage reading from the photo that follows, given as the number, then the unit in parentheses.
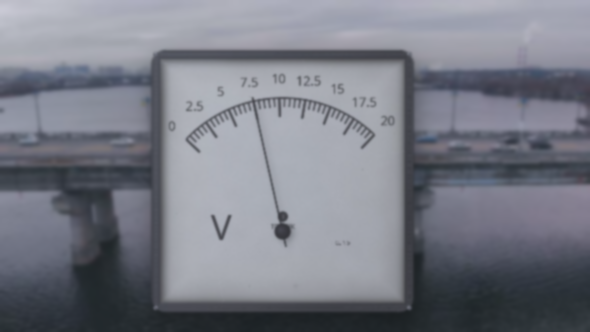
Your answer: 7.5 (V)
